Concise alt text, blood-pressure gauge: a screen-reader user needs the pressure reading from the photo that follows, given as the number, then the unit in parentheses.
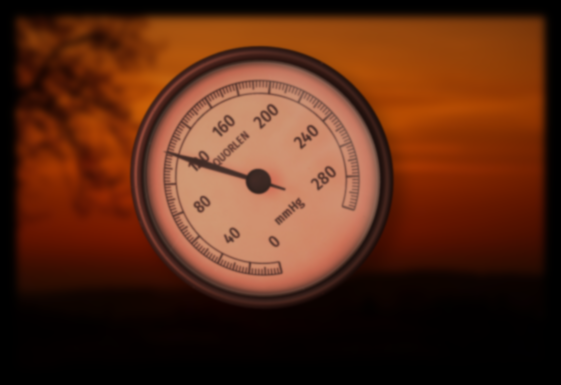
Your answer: 120 (mmHg)
